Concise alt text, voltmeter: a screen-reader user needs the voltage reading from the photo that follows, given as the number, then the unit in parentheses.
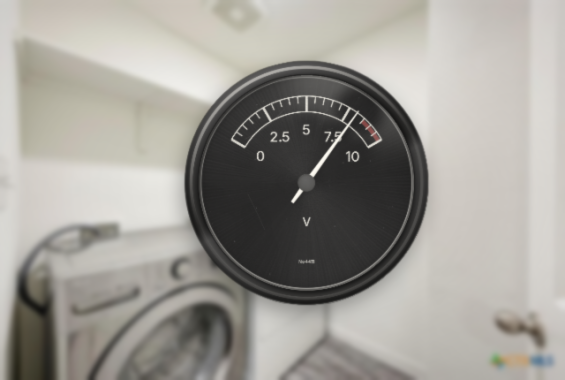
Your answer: 8 (V)
